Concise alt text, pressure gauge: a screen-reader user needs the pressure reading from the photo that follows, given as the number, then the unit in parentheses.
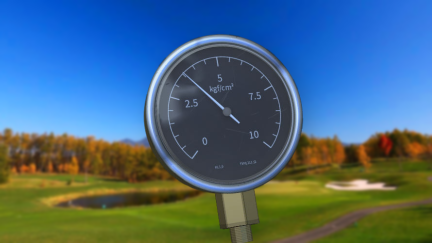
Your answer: 3.5 (kg/cm²)
